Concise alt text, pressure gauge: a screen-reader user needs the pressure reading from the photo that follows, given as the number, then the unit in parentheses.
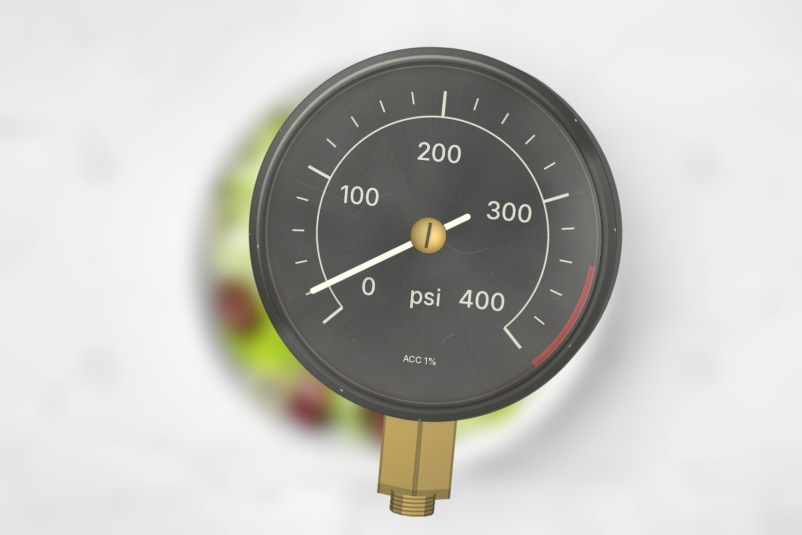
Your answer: 20 (psi)
